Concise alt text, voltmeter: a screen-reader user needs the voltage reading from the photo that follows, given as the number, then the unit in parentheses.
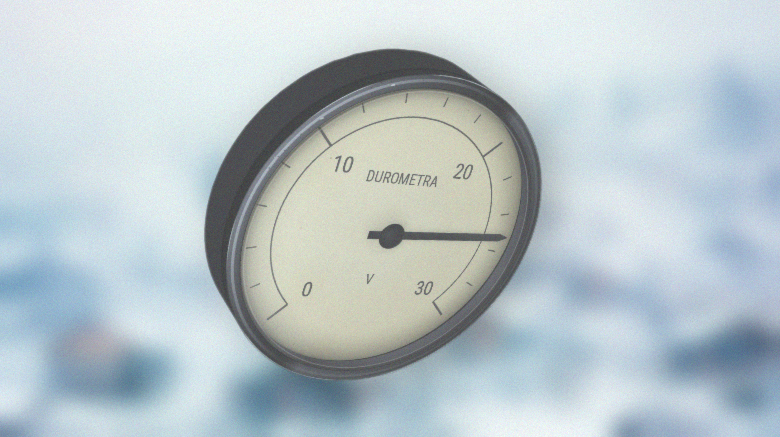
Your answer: 25 (V)
